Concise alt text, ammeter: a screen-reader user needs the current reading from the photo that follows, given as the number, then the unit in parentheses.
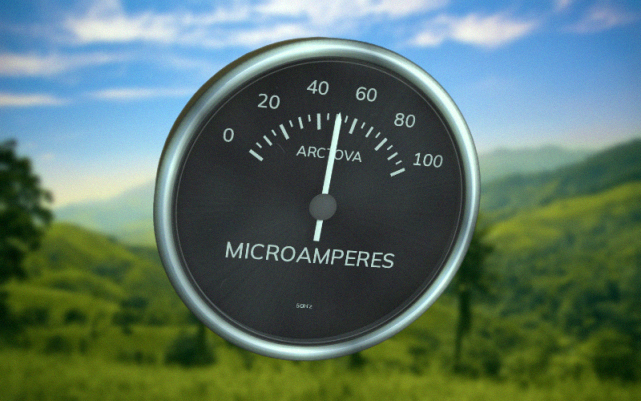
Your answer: 50 (µA)
